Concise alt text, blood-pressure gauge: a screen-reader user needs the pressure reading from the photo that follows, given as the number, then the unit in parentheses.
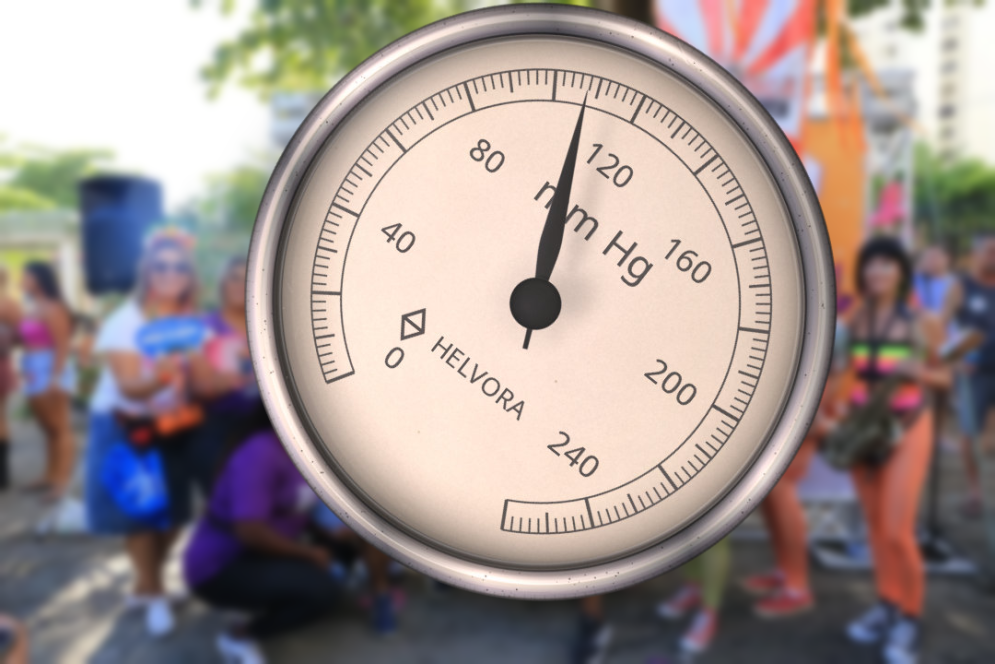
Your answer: 108 (mmHg)
